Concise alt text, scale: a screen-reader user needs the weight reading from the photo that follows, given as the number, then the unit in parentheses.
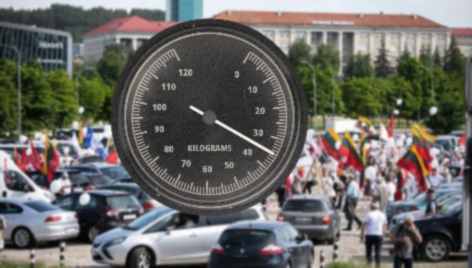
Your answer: 35 (kg)
